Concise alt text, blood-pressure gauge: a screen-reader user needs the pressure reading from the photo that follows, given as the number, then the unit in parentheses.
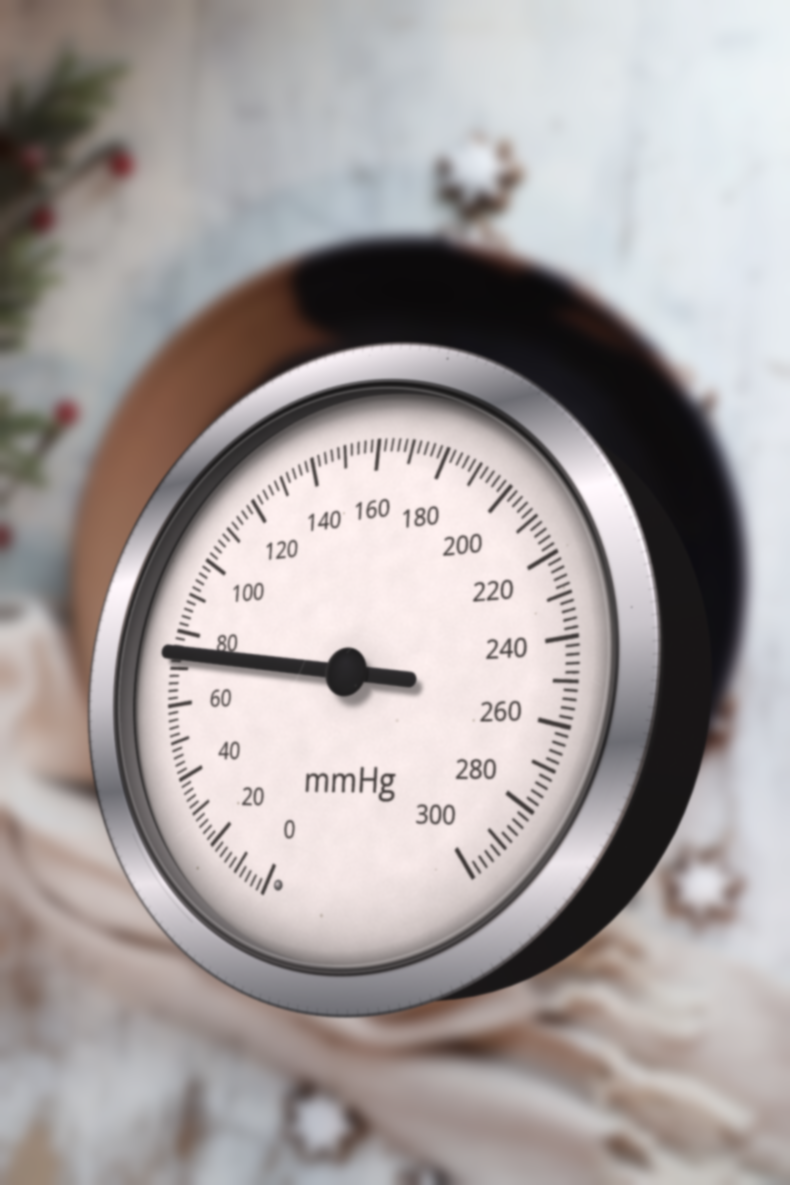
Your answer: 74 (mmHg)
